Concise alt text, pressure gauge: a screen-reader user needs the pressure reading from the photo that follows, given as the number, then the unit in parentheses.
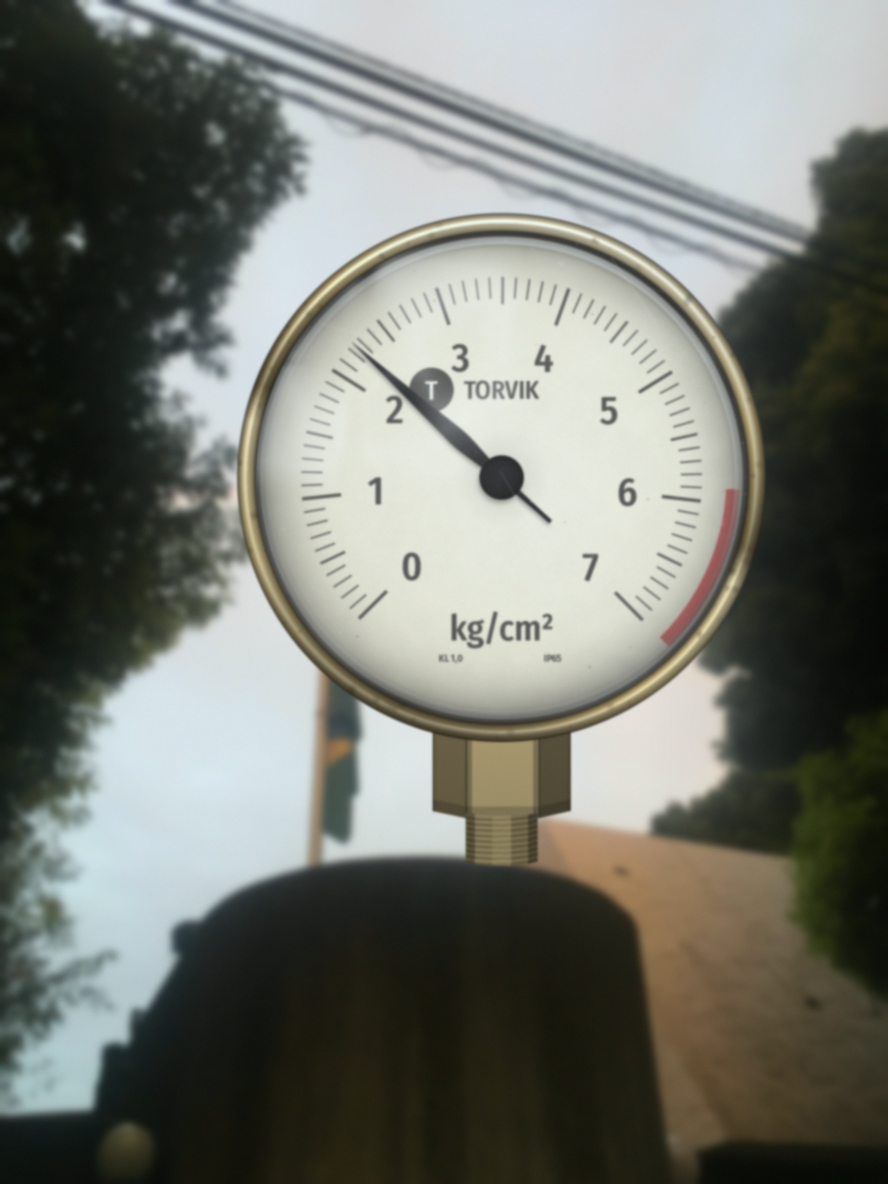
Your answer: 2.25 (kg/cm²)
